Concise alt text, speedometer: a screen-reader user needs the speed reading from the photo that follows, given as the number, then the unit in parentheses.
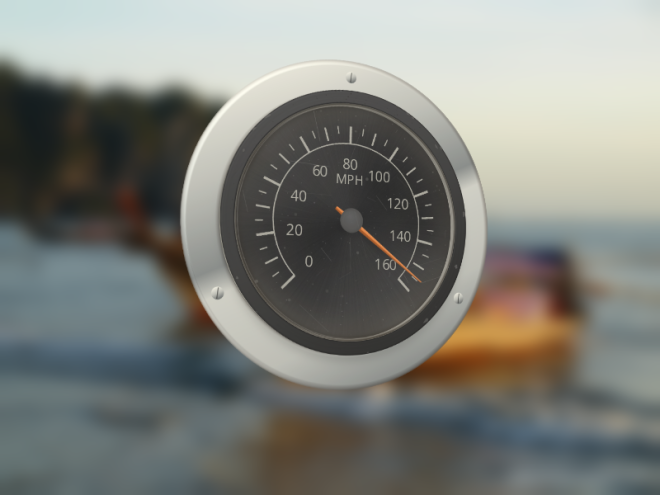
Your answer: 155 (mph)
